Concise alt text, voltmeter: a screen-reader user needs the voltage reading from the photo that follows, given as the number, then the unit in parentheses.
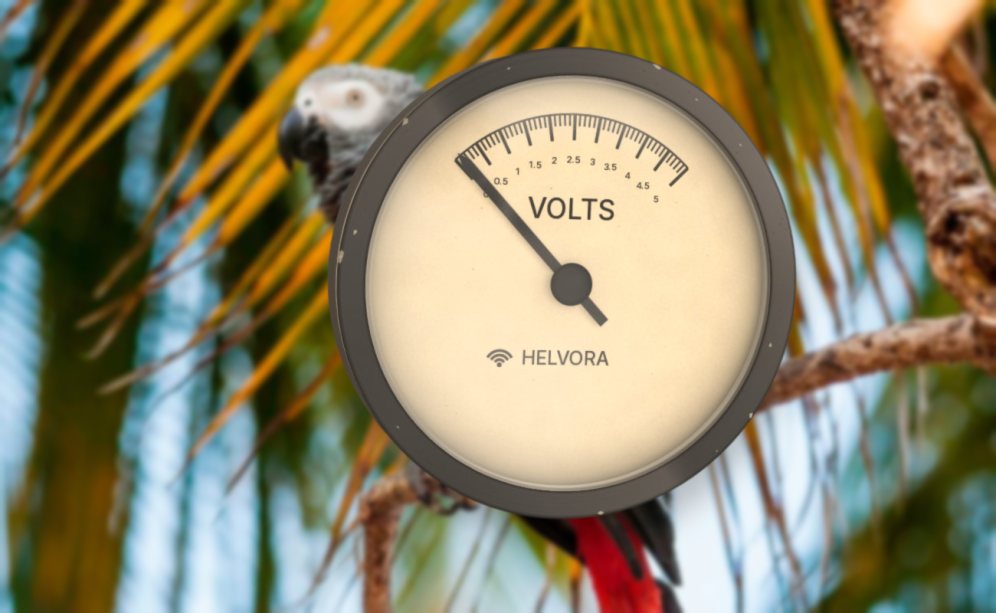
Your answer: 0.1 (V)
